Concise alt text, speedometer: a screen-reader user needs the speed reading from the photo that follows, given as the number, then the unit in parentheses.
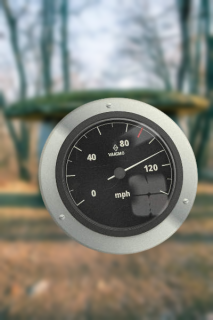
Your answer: 110 (mph)
